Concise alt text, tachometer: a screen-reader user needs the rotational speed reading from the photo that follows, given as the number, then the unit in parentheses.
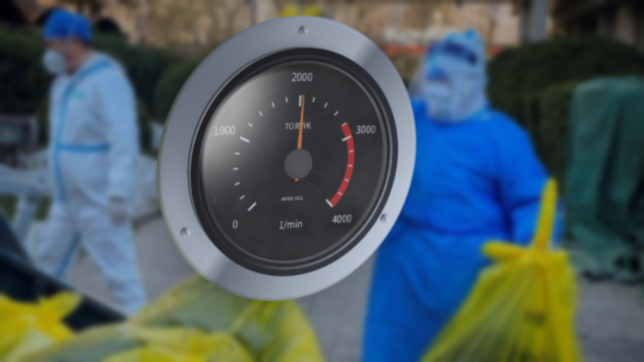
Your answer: 2000 (rpm)
